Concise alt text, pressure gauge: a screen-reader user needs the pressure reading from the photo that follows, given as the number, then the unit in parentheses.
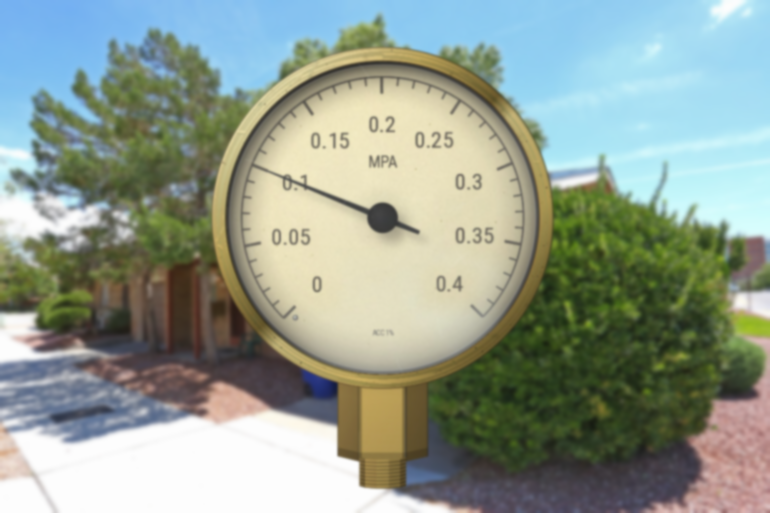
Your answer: 0.1 (MPa)
